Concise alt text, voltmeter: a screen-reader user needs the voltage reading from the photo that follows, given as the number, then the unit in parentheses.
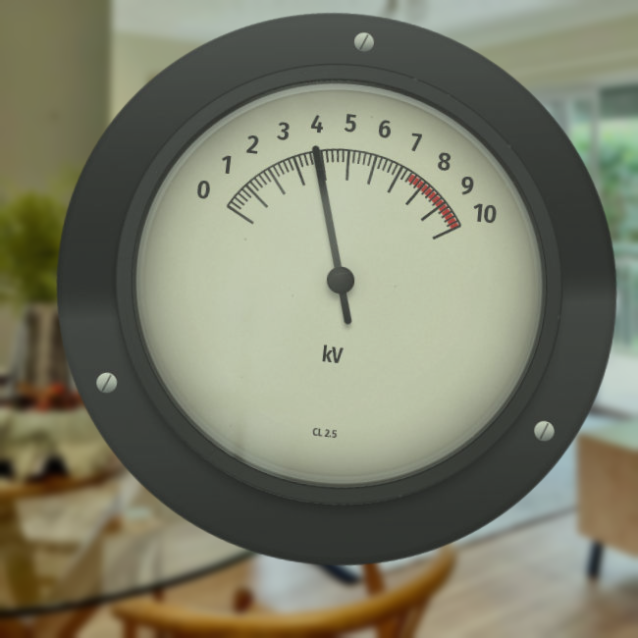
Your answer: 3.8 (kV)
